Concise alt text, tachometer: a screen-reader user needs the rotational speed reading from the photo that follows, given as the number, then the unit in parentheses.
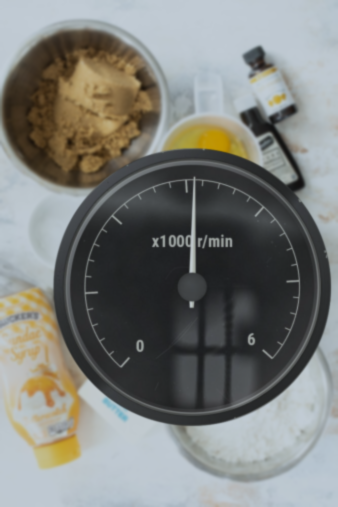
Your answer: 3100 (rpm)
